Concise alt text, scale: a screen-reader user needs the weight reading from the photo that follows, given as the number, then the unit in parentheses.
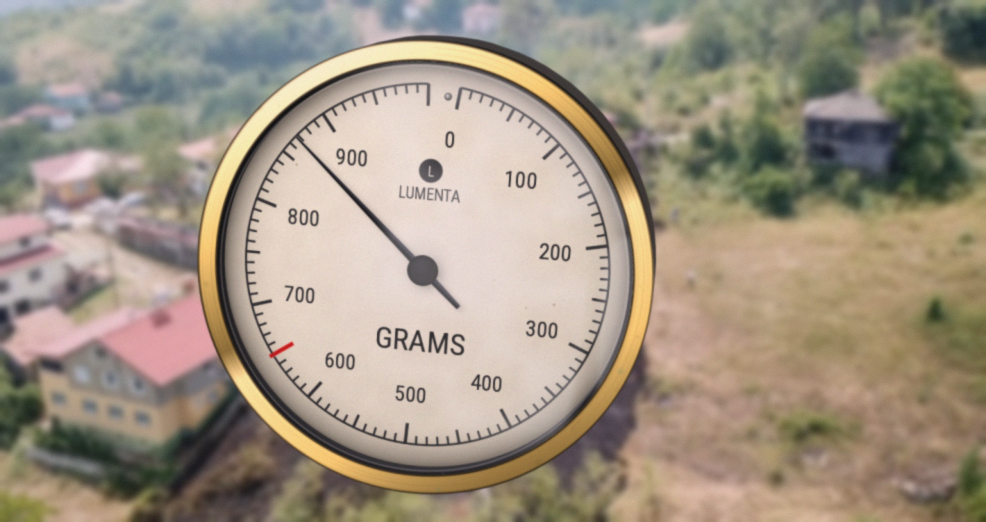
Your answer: 870 (g)
